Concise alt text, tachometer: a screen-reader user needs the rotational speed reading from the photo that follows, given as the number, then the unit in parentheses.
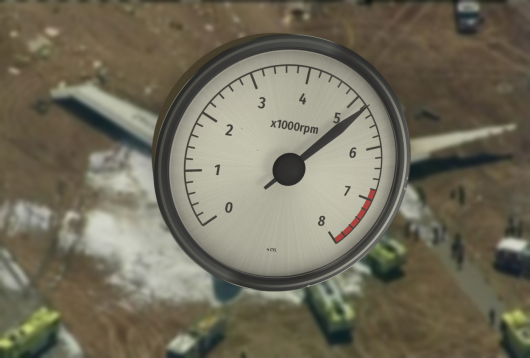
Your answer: 5200 (rpm)
